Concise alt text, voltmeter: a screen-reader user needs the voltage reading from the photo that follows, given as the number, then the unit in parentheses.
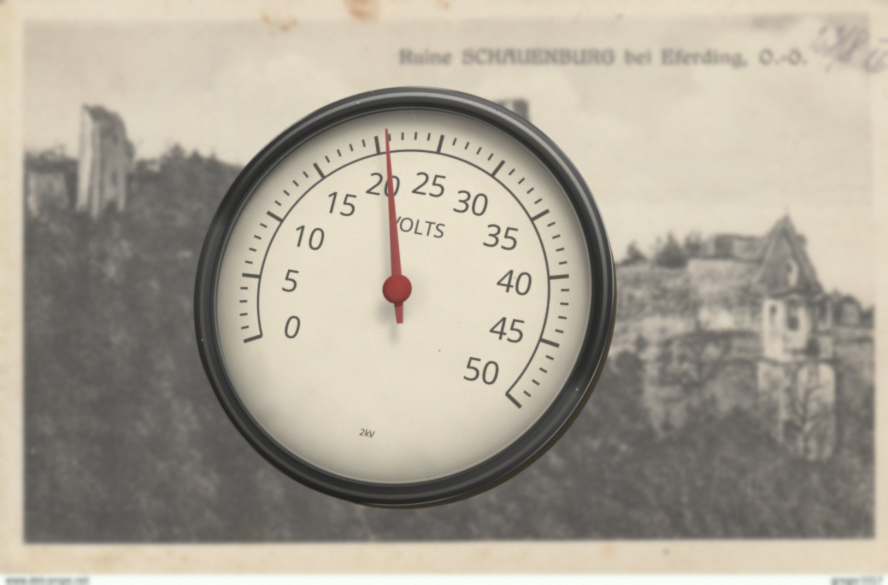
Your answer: 21 (V)
